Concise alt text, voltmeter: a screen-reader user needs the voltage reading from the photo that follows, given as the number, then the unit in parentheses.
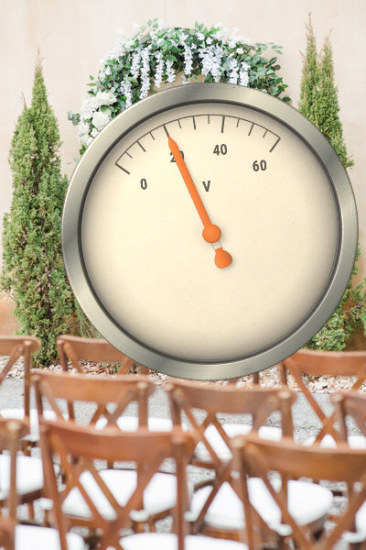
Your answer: 20 (V)
